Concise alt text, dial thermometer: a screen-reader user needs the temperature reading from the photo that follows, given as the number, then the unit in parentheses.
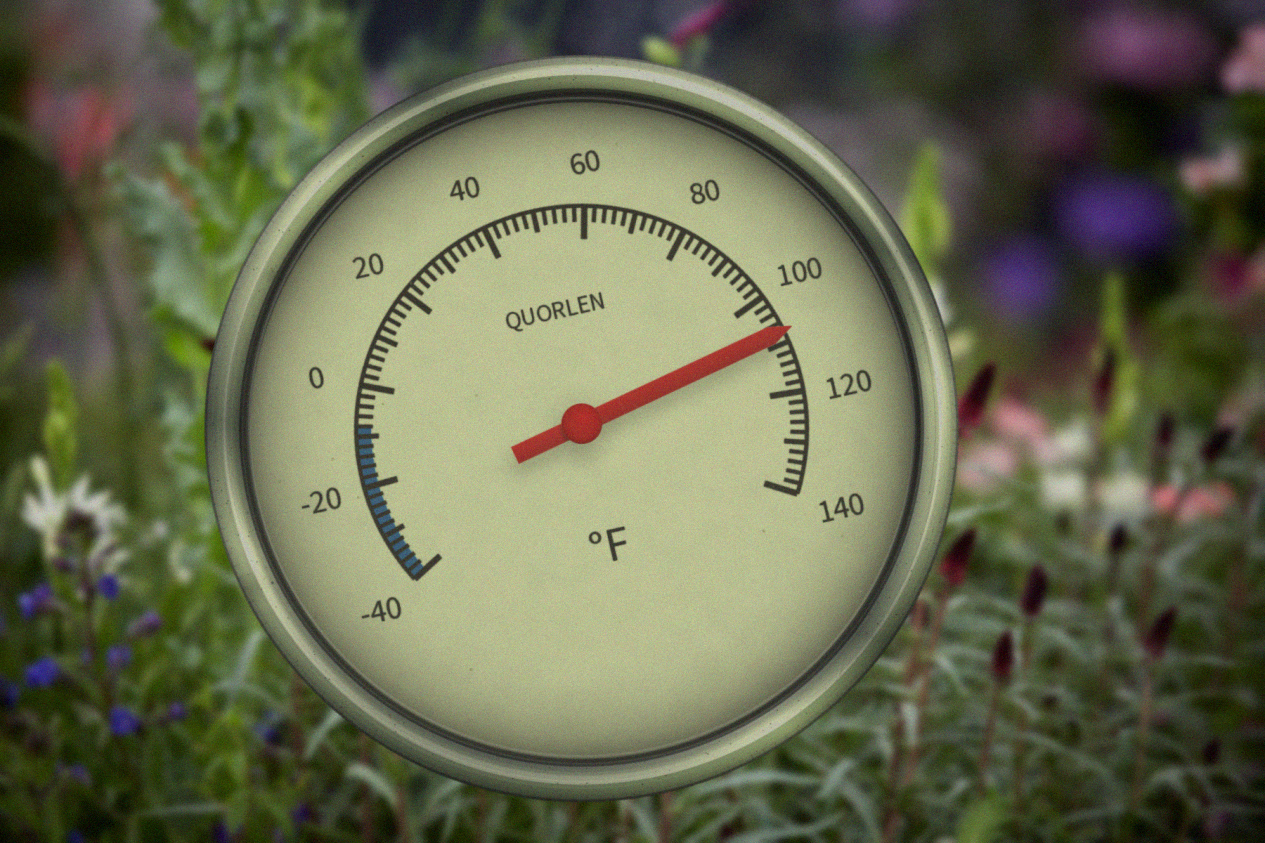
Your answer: 108 (°F)
